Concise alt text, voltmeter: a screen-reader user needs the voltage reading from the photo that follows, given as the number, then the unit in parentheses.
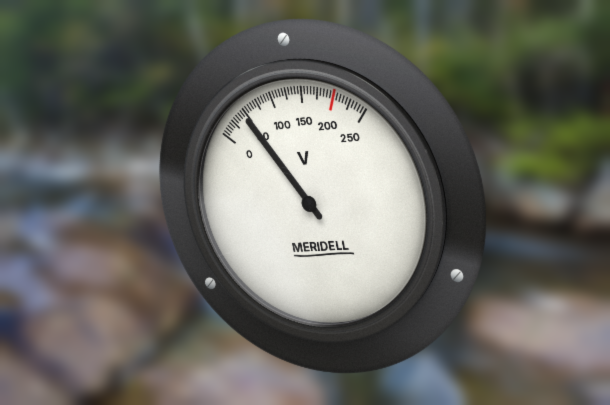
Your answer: 50 (V)
